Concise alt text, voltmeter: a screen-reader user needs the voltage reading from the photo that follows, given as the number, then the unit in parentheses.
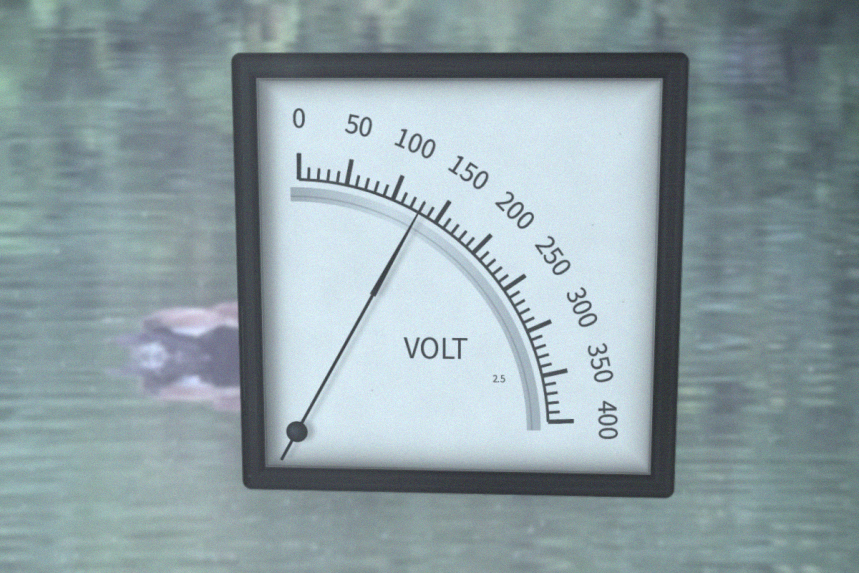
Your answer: 130 (V)
